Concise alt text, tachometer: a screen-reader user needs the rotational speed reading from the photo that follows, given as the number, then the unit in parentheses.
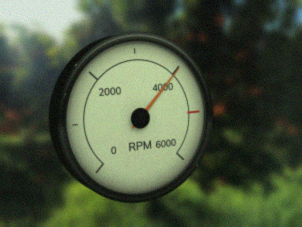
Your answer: 4000 (rpm)
